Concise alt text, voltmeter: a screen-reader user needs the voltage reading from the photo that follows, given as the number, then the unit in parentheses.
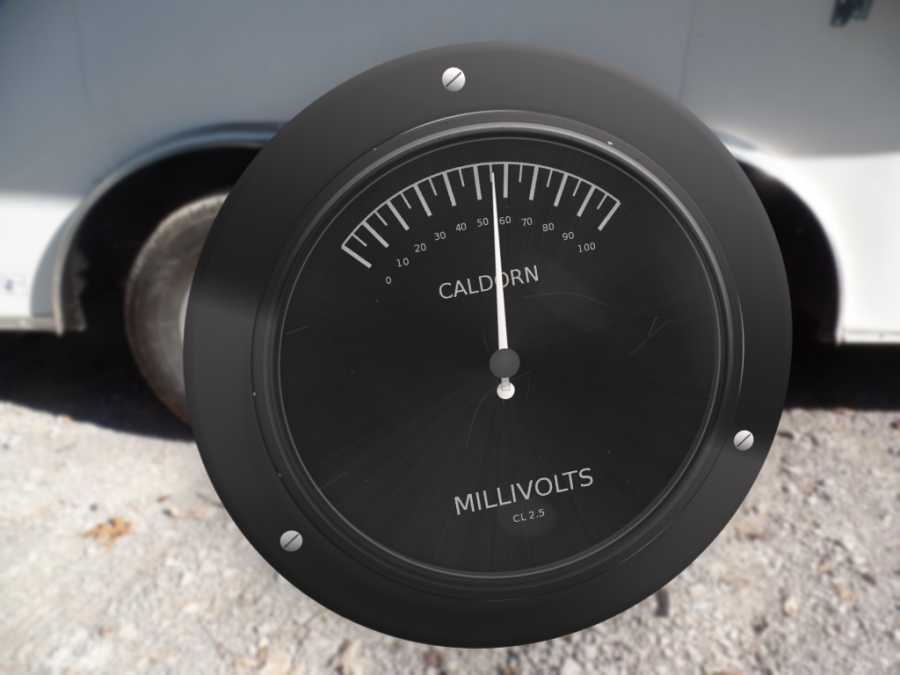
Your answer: 55 (mV)
